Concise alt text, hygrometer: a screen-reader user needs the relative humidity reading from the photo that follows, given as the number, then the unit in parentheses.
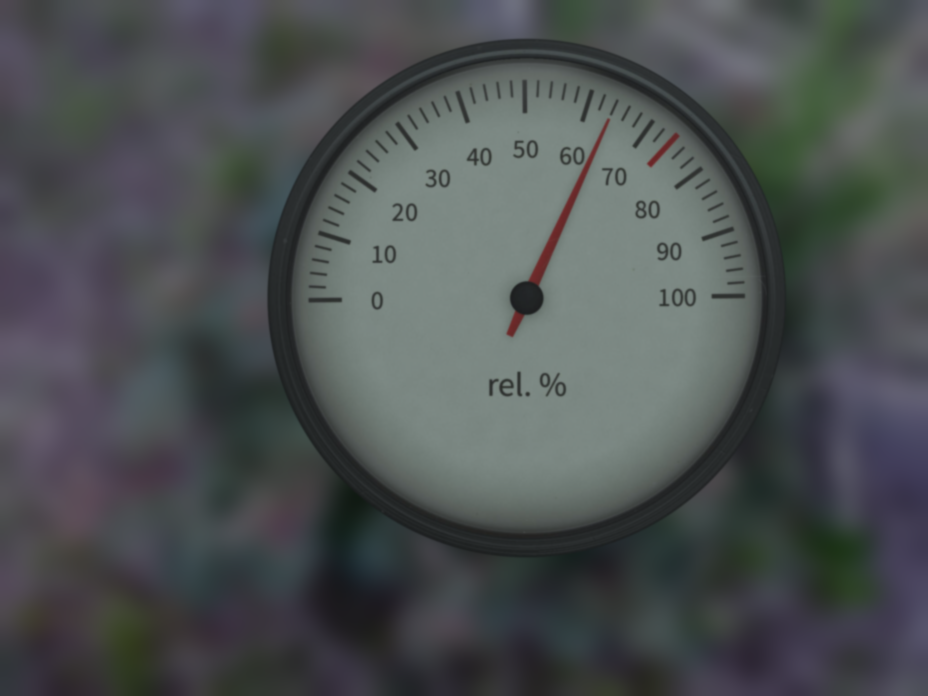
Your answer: 64 (%)
